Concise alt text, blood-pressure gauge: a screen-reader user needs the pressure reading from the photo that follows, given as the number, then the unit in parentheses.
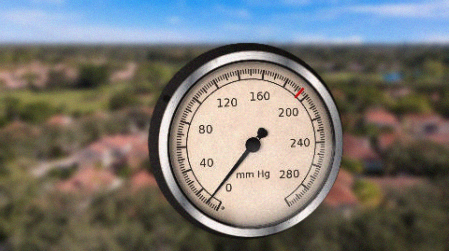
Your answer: 10 (mmHg)
